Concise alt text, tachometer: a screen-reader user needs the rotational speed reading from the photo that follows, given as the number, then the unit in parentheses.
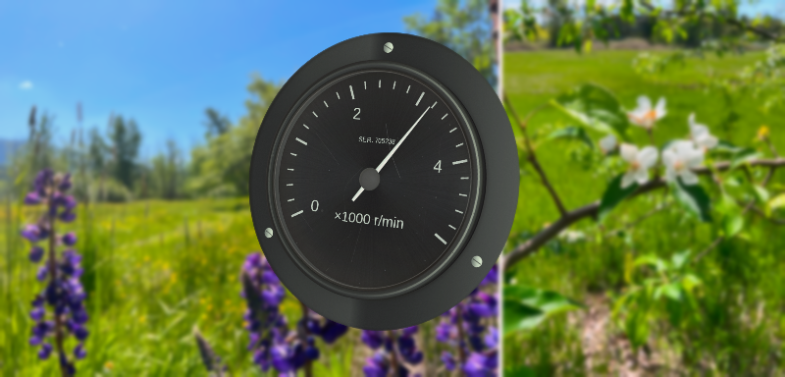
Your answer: 3200 (rpm)
